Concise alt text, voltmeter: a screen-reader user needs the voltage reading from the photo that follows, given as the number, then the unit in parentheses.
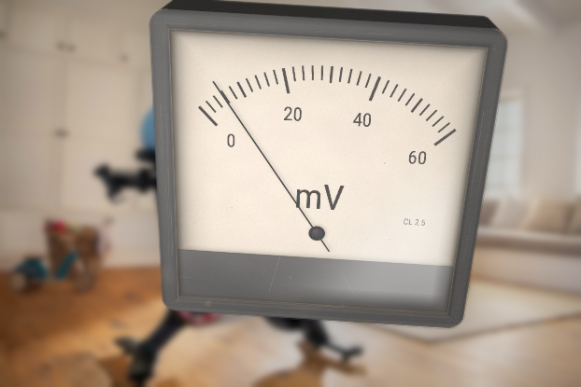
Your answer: 6 (mV)
